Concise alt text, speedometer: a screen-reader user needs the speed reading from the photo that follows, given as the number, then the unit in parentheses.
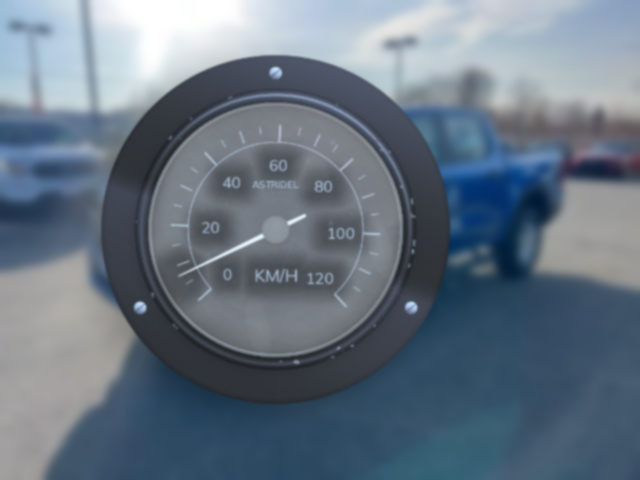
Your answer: 7.5 (km/h)
